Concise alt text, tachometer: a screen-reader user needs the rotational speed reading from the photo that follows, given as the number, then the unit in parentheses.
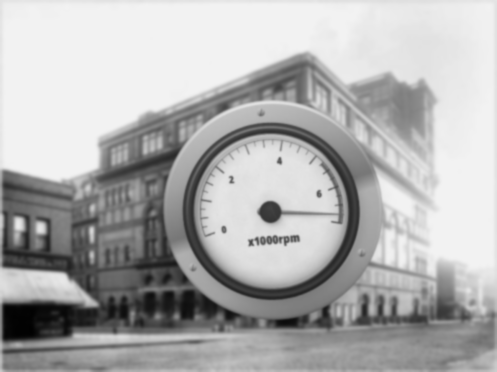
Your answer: 6750 (rpm)
